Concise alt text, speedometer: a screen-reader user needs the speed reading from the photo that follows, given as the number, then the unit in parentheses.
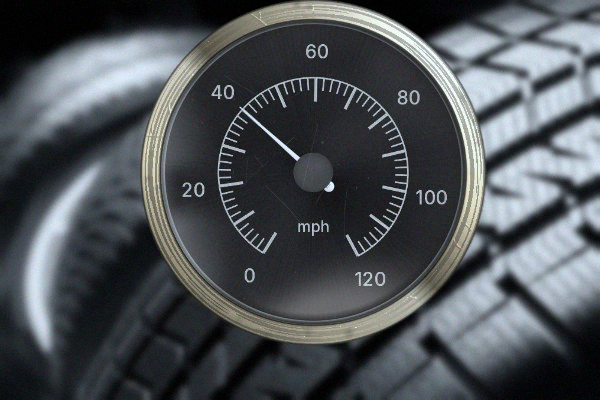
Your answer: 40 (mph)
